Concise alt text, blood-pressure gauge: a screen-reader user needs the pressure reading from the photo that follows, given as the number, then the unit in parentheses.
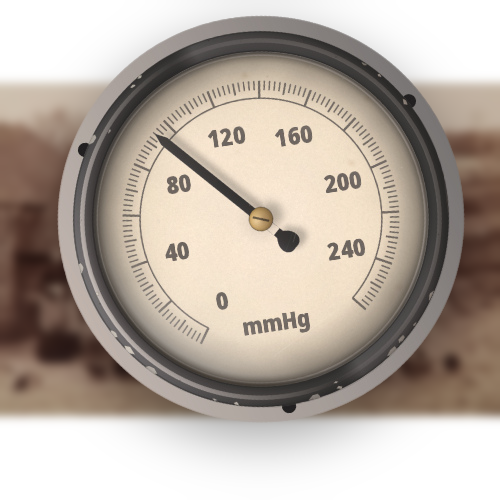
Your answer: 94 (mmHg)
